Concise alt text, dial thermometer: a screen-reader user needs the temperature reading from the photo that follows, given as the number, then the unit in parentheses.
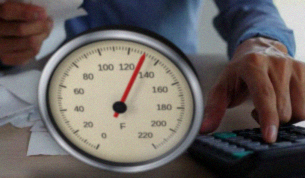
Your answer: 130 (°F)
